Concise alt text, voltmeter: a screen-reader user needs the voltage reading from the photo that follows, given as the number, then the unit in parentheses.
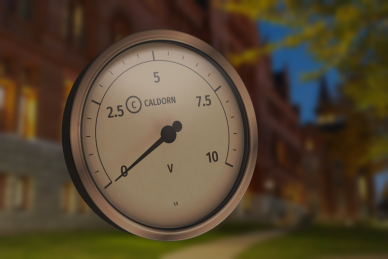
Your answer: 0 (V)
